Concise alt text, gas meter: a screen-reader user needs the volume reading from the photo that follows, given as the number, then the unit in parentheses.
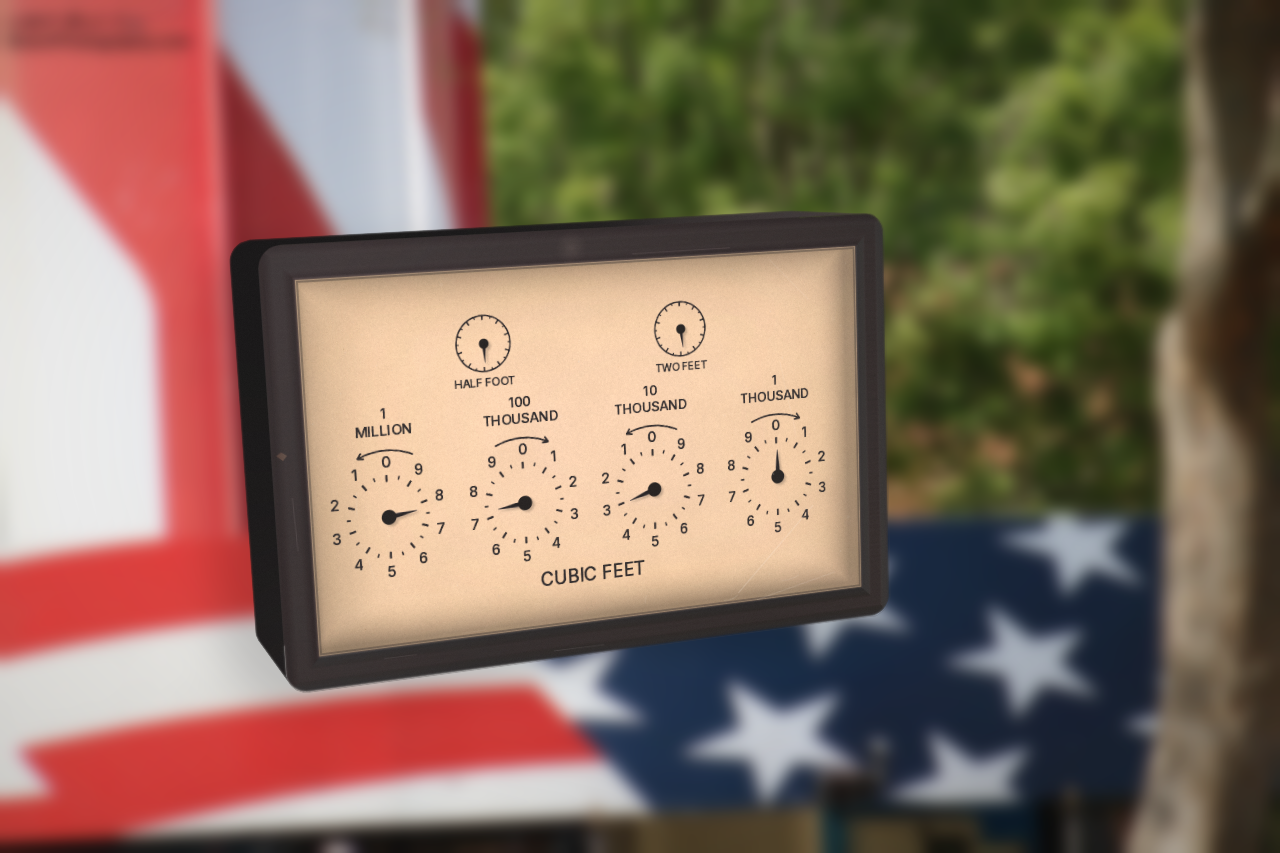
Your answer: 773000 (ft³)
